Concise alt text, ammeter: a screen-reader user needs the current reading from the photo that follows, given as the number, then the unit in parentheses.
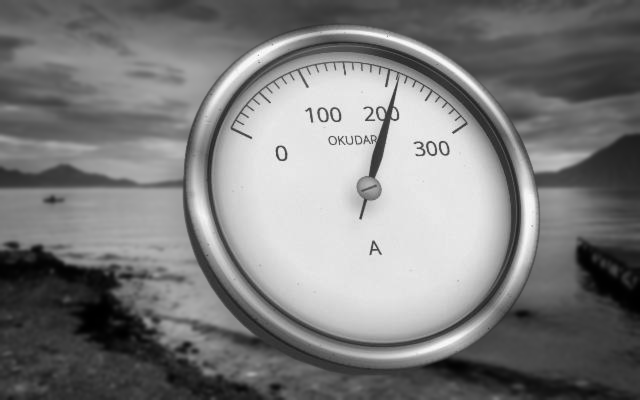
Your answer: 210 (A)
